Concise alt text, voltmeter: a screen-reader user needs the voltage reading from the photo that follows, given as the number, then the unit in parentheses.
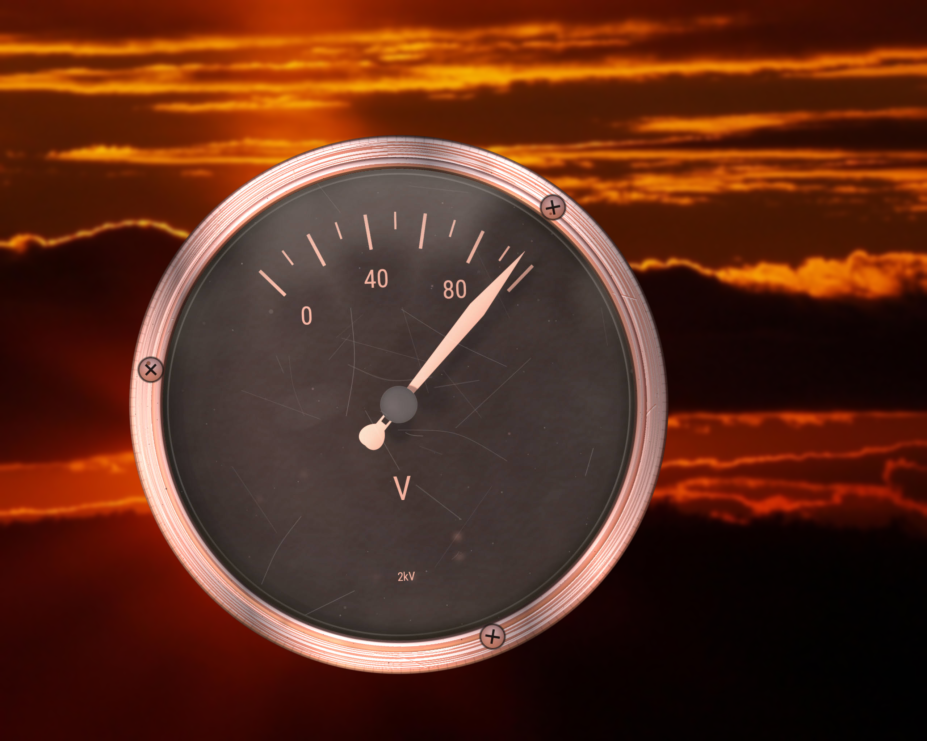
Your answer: 95 (V)
